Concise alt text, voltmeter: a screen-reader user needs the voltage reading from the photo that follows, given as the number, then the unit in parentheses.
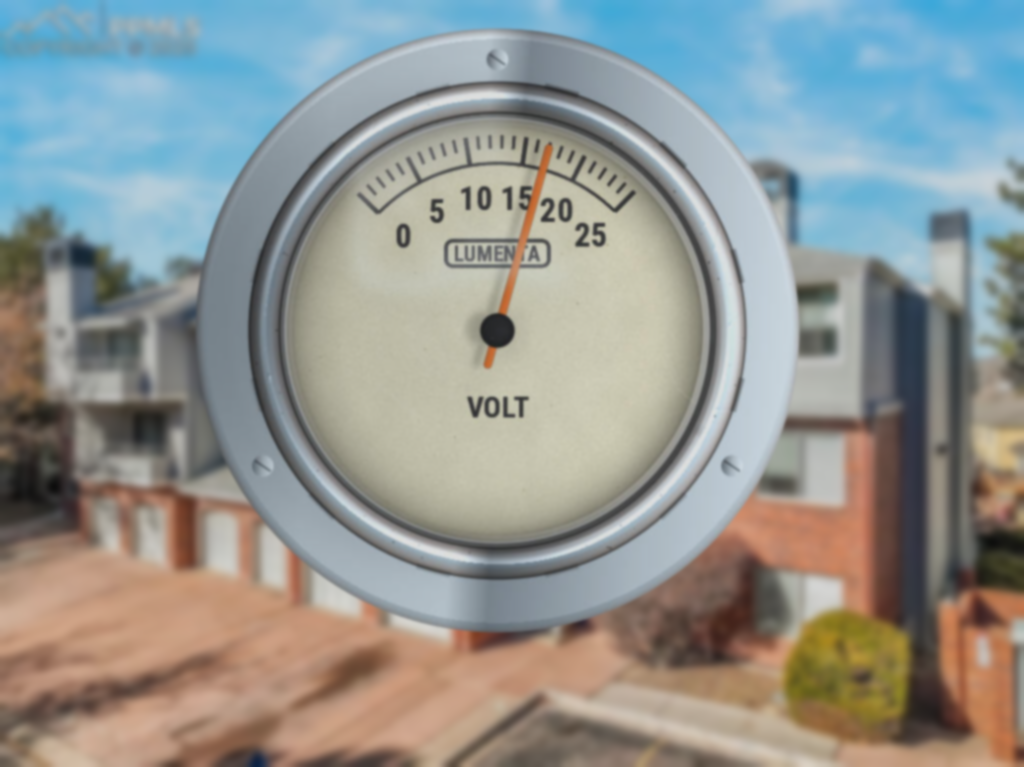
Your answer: 17 (V)
